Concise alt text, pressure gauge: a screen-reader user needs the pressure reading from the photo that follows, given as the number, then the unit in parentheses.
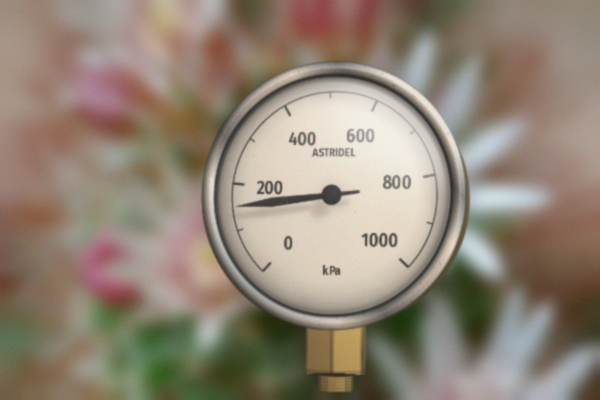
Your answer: 150 (kPa)
